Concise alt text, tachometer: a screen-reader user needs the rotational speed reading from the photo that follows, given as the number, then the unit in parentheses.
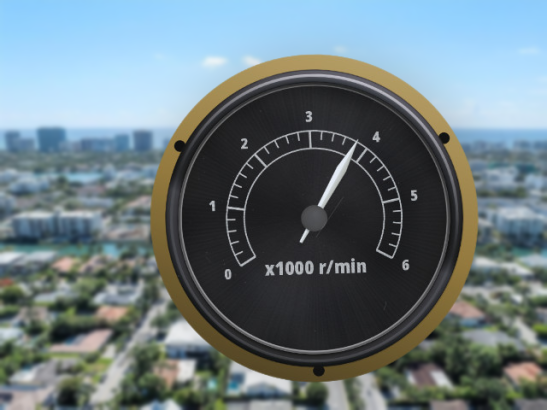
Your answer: 3800 (rpm)
